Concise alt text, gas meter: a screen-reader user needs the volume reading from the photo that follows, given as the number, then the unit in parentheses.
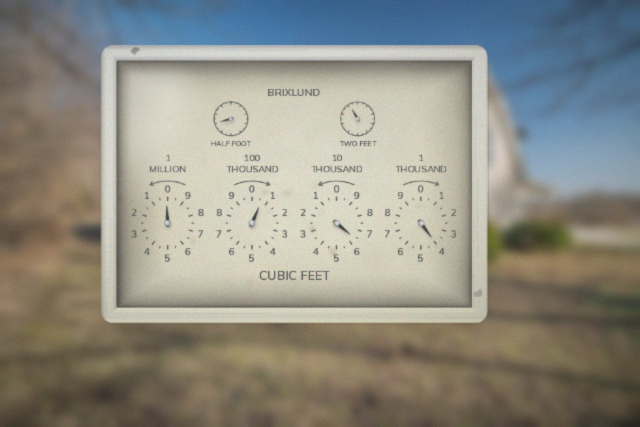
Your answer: 6400 (ft³)
